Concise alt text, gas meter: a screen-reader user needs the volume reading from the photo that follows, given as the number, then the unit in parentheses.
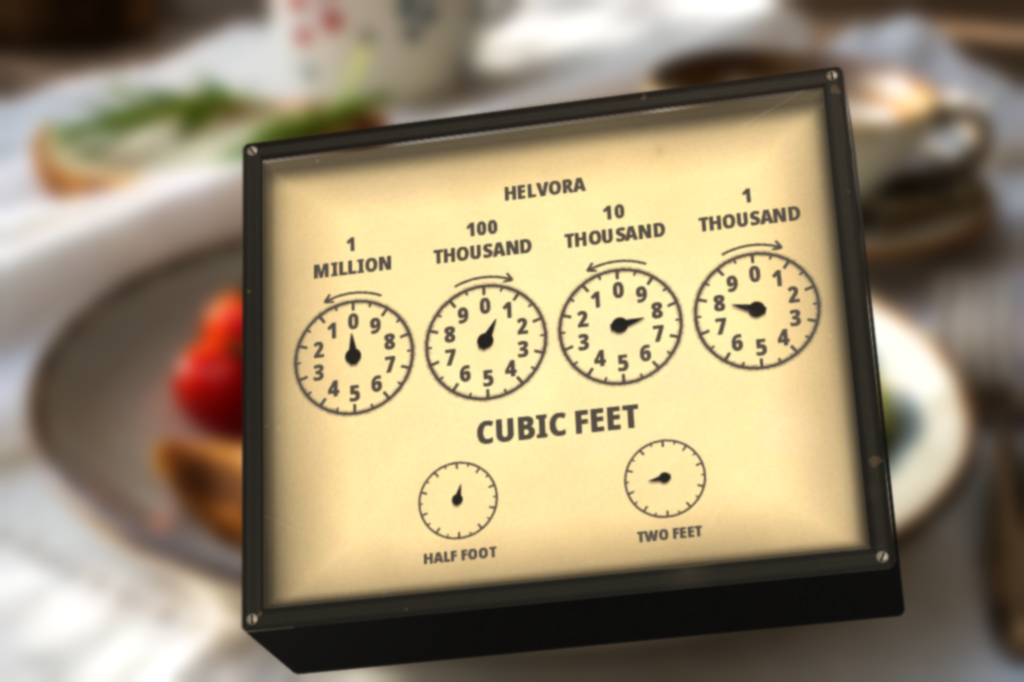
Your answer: 7800 (ft³)
